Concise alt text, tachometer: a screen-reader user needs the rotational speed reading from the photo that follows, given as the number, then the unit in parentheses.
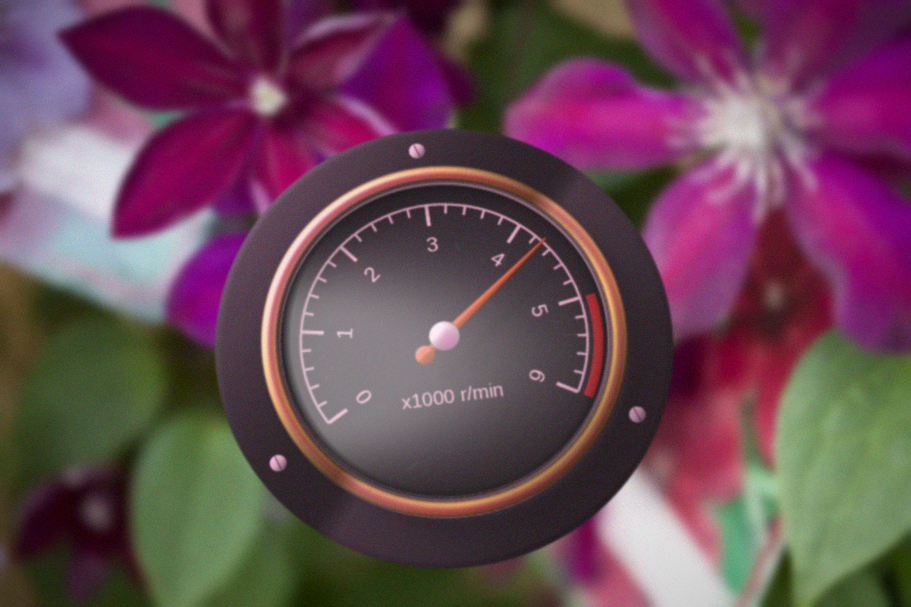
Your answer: 4300 (rpm)
